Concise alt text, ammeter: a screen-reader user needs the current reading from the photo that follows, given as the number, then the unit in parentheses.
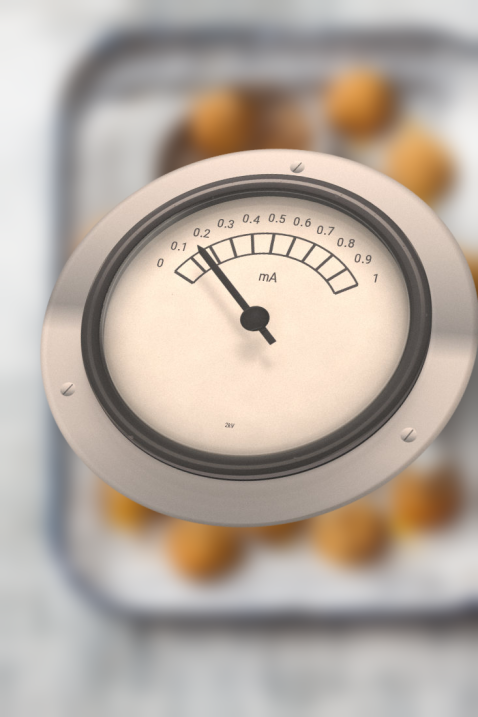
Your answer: 0.15 (mA)
